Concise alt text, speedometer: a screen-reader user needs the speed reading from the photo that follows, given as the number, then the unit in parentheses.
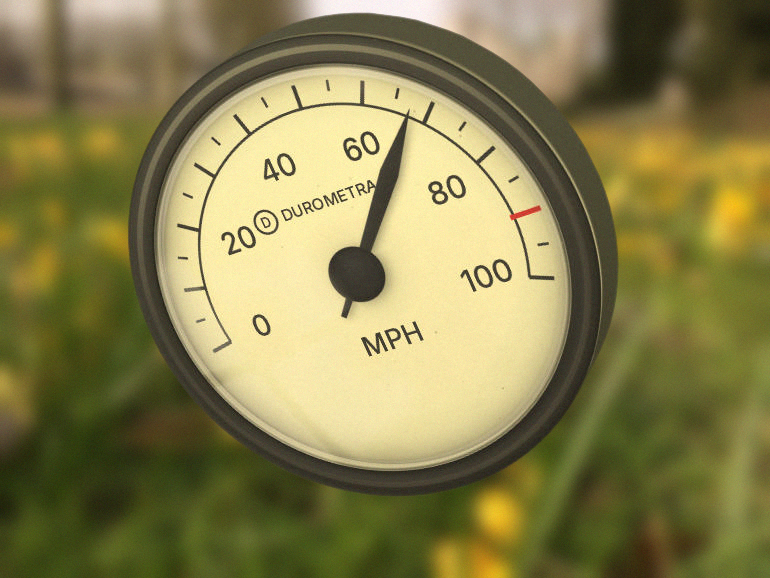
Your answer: 67.5 (mph)
